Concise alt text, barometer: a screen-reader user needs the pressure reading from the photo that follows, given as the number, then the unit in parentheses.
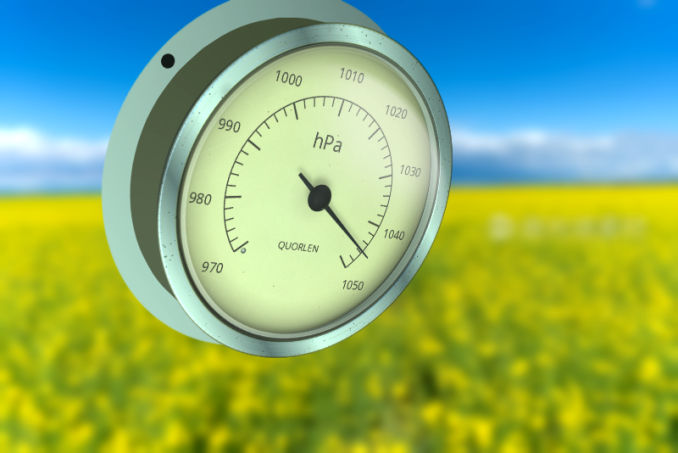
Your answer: 1046 (hPa)
